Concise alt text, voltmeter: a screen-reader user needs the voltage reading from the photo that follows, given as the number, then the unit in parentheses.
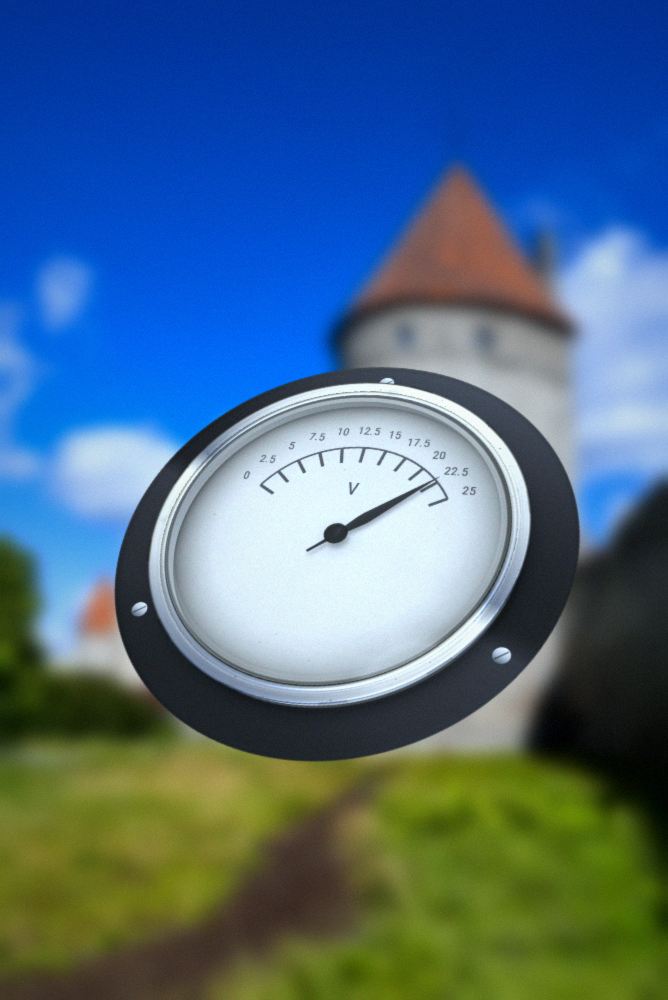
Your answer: 22.5 (V)
